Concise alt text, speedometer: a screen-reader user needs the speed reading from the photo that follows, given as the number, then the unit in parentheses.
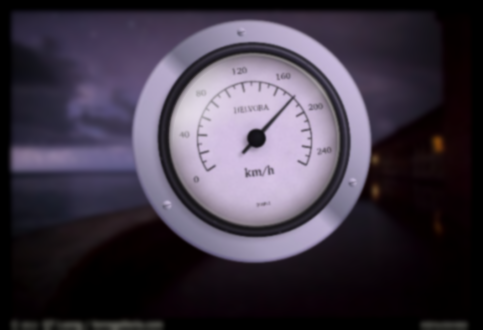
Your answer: 180 (km/h)
